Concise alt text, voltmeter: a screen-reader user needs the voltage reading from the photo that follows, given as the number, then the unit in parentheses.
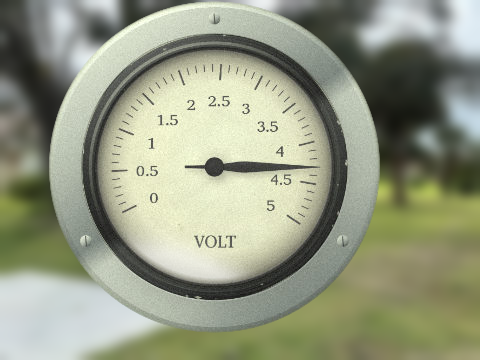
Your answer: 4.3 (V)
